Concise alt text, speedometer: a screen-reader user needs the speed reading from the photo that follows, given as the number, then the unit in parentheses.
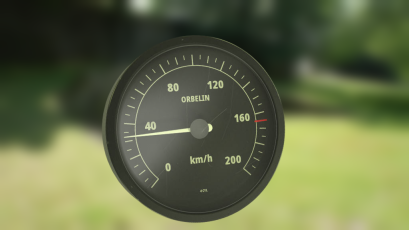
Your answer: 32.5 (km/h)
